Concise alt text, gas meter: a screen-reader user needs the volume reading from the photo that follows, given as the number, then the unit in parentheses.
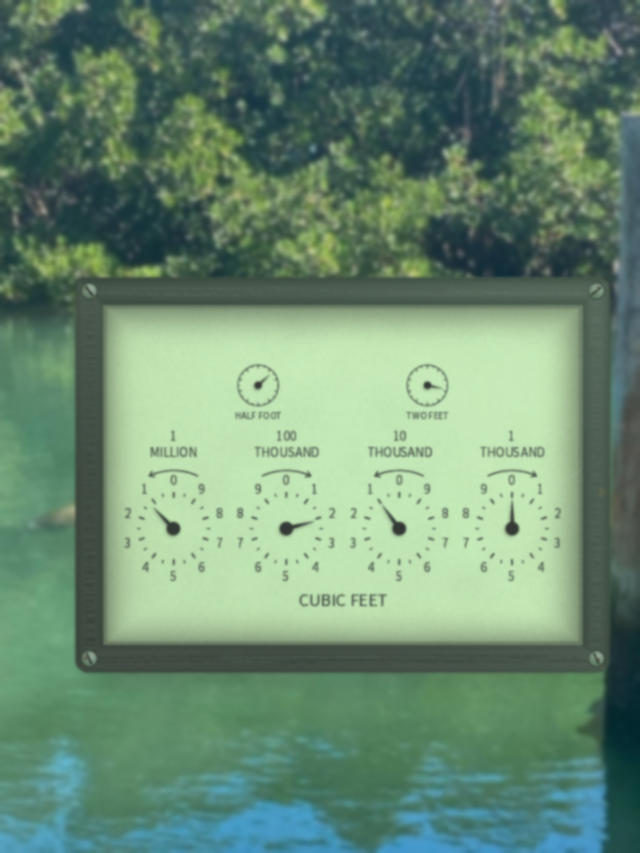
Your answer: 121000 (ft³)
